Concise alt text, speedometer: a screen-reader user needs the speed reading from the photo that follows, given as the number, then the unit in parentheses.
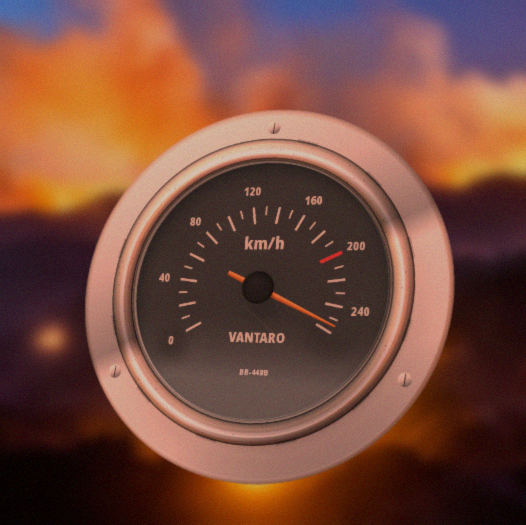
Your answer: 255 (km/h)
